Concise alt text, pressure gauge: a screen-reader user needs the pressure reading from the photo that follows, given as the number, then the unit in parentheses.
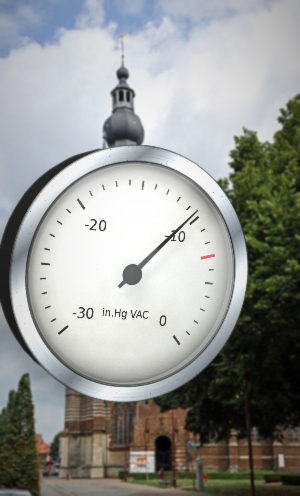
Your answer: -10.5 (inHg)
